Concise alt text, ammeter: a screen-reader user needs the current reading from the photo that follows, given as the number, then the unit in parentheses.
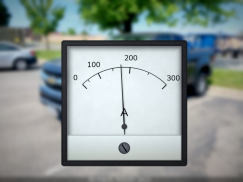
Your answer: 175 (A)
